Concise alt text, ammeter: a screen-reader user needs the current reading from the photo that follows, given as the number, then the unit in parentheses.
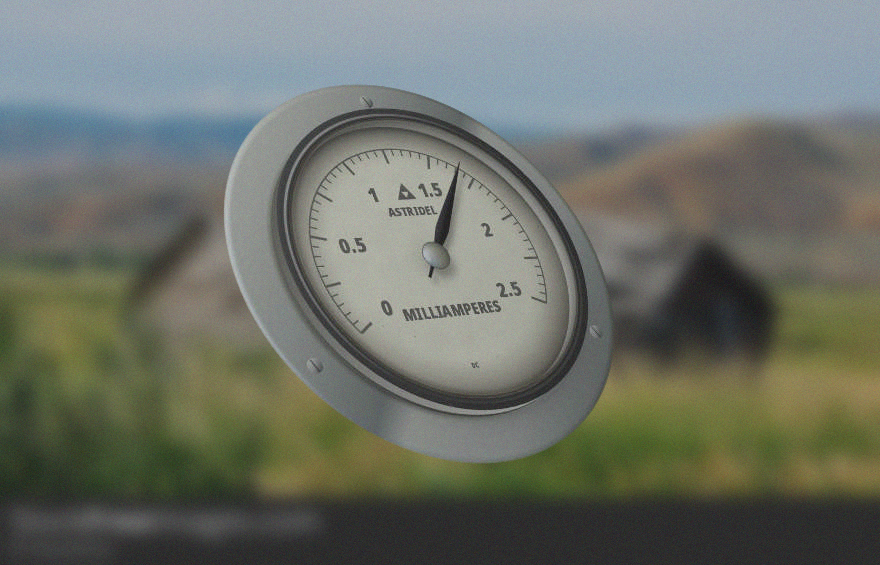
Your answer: 1.65 (mA)
